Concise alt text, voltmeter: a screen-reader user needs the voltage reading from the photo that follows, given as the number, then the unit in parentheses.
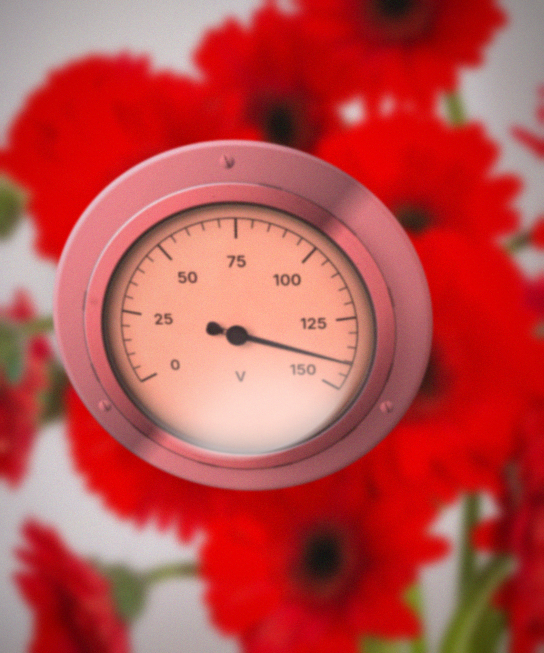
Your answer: 140 (V)
